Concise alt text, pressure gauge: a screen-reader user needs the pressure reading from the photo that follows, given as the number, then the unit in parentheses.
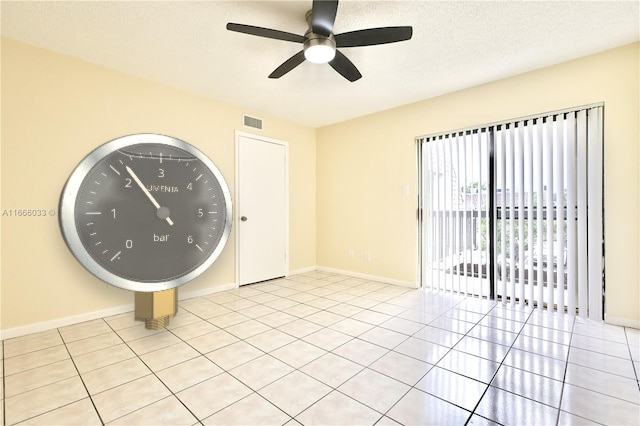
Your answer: 2.2 (bar)
